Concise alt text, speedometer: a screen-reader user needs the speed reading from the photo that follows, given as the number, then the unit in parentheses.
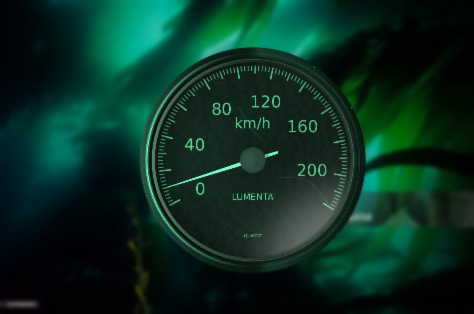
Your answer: 10 (km/h)
